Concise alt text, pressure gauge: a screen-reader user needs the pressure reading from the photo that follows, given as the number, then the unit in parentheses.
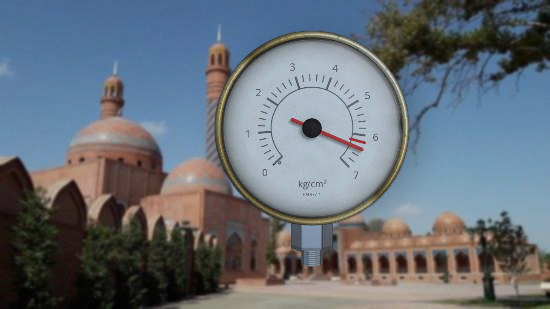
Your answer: 6.4 (kg/cm²)
